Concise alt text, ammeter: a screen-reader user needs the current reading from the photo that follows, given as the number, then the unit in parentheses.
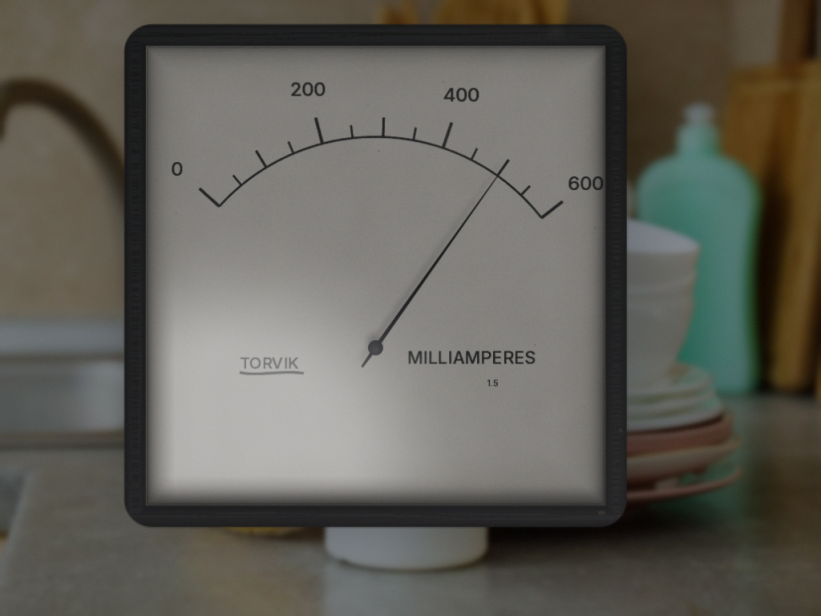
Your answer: 500 (mA)
